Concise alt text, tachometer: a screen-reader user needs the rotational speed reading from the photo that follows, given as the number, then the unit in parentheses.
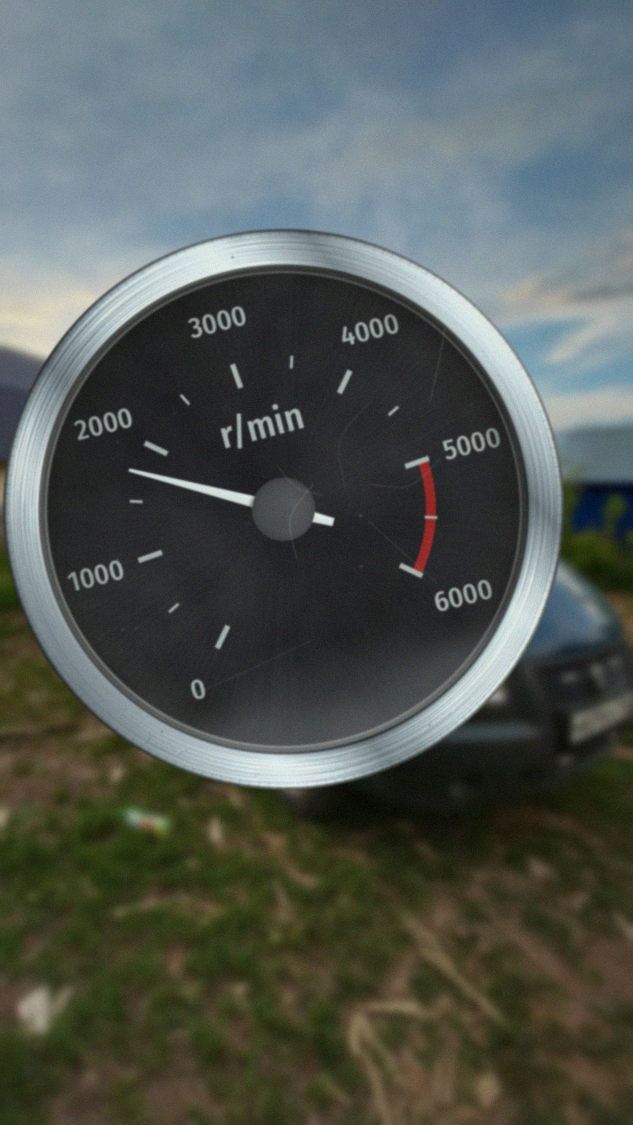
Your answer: 1750 (rpm)
